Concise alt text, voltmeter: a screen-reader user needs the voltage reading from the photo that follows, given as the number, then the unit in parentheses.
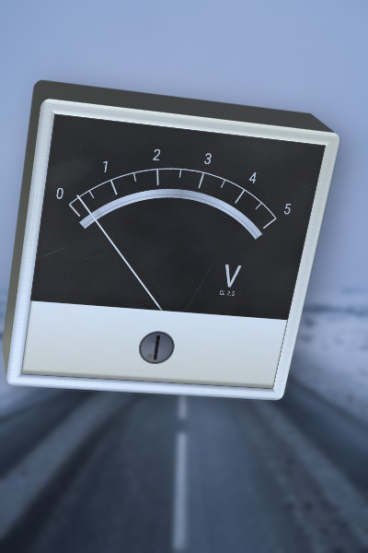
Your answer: 0.25 (V)
